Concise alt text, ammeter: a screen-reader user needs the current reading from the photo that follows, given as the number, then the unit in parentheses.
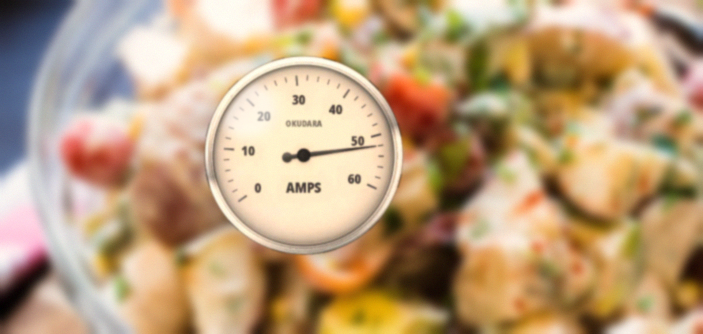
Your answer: 52 (A)
